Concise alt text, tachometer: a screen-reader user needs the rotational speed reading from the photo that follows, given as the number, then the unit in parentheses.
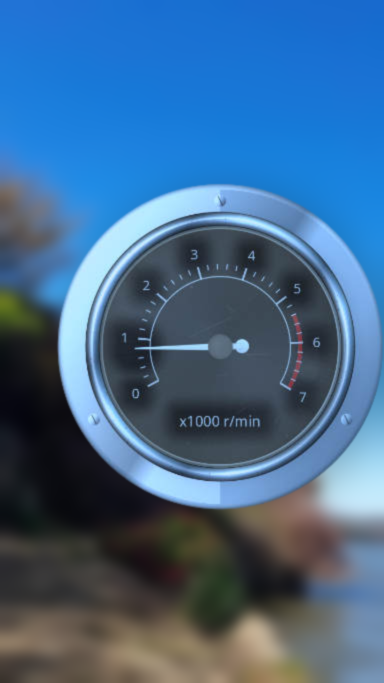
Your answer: 800 (rpm)
